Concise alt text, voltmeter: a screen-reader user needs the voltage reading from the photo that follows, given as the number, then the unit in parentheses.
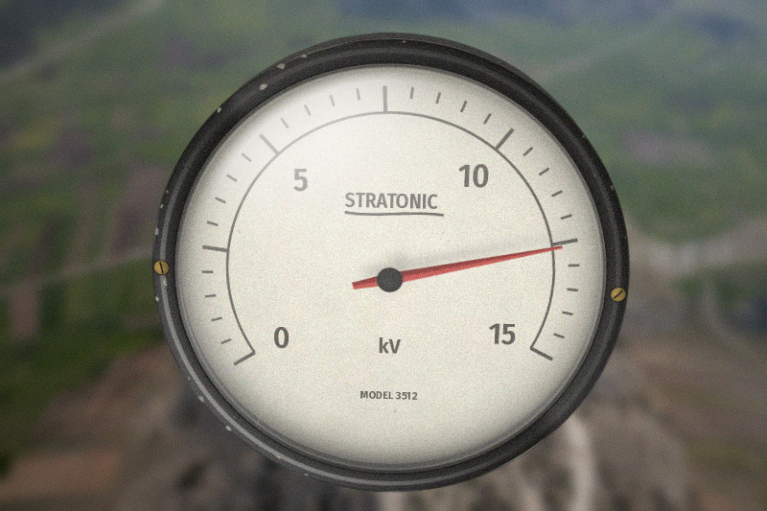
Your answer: 12.5 (kV)
